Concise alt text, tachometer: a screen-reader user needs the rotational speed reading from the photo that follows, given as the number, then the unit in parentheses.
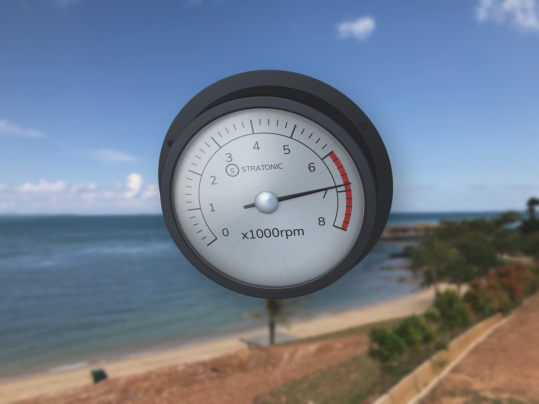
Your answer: 6800 (rpm)
